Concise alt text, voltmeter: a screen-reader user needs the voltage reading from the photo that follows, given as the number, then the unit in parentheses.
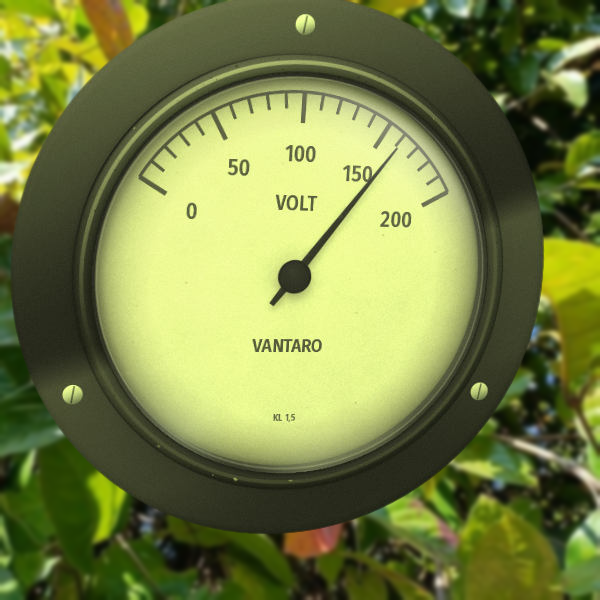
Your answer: 160 (V)
